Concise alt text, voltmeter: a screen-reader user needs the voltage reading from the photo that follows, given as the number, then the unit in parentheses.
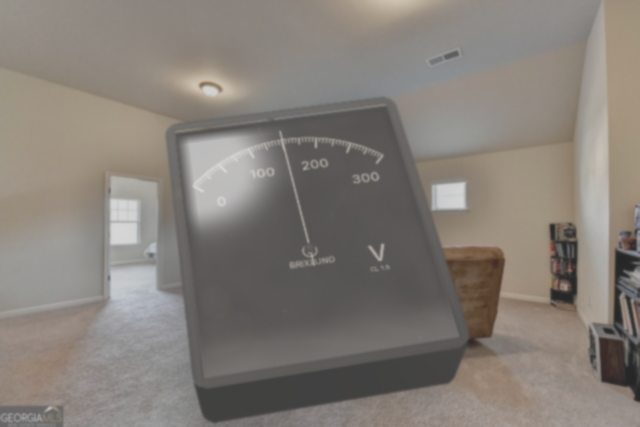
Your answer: 150 (V)
